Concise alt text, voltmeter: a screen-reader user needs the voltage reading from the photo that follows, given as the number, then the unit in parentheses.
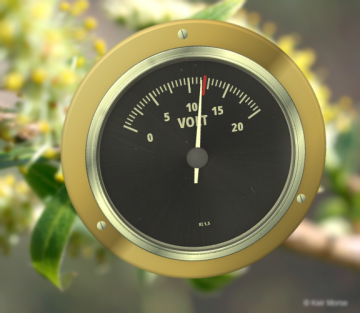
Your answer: 11.5 (V)
